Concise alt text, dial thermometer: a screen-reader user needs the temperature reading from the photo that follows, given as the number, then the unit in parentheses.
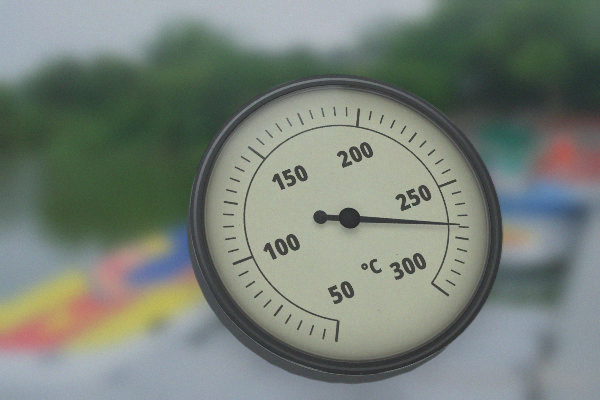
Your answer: 270 (°C)
